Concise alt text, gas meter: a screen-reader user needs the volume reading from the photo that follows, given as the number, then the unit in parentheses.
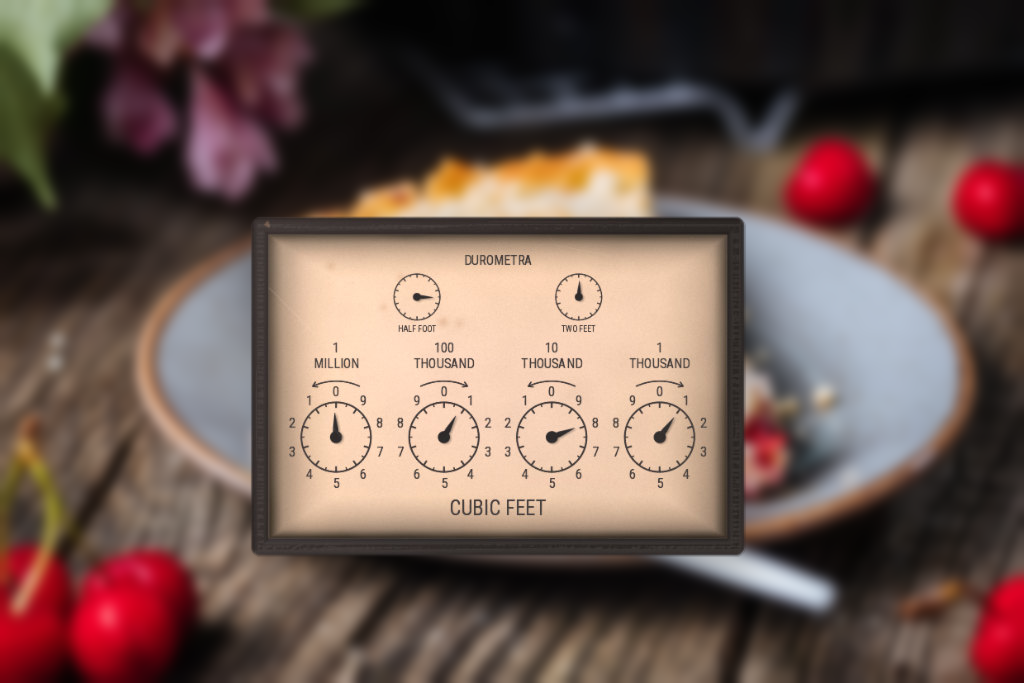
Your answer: 8100 (ft³)
